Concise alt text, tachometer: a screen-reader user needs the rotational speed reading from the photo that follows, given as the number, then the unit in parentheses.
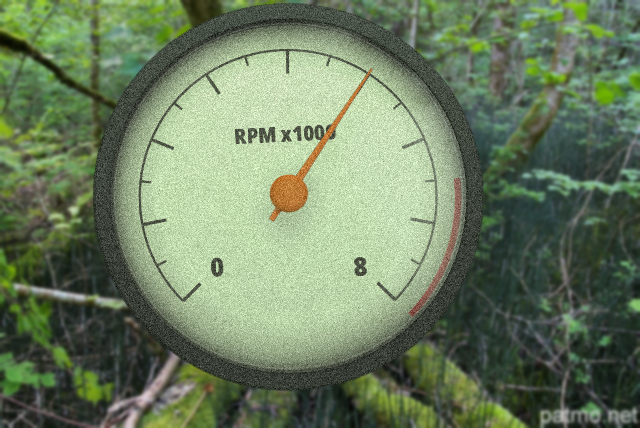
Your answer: 5000 (rpm)
